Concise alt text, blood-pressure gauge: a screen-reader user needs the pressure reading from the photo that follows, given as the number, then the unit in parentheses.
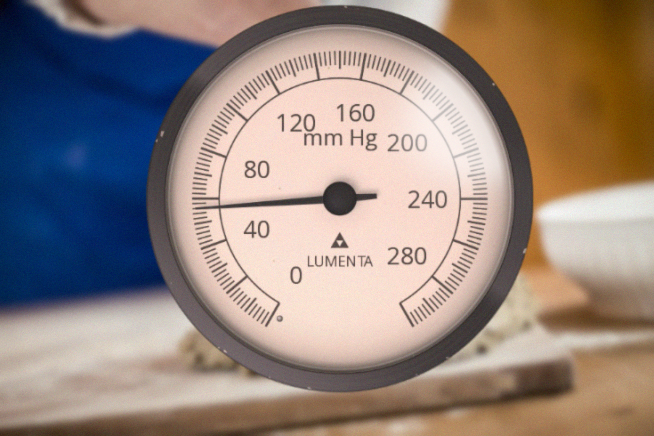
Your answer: 56 (mmHg)
